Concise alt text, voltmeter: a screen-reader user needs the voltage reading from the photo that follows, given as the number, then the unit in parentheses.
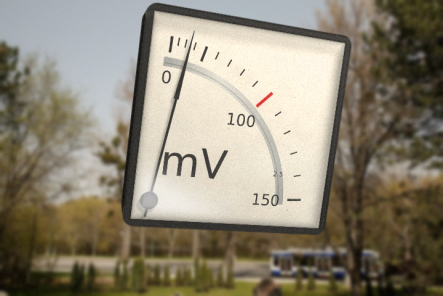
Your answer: 35 (mV)
